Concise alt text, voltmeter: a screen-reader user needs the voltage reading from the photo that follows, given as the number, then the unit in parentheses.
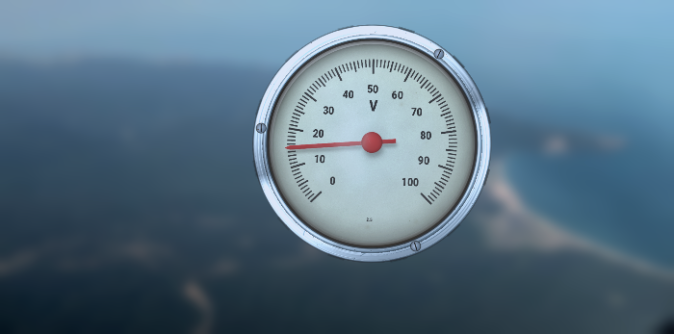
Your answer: 15 (V)
